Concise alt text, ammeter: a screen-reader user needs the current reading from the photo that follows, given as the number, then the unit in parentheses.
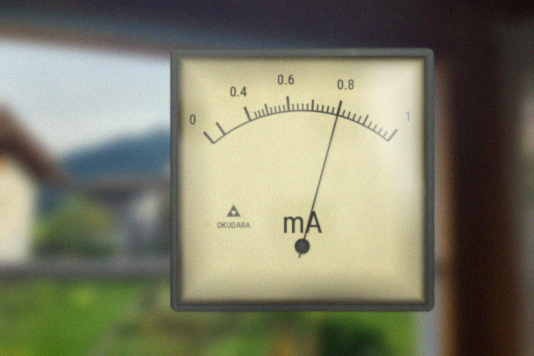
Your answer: 0.8 (mA)
